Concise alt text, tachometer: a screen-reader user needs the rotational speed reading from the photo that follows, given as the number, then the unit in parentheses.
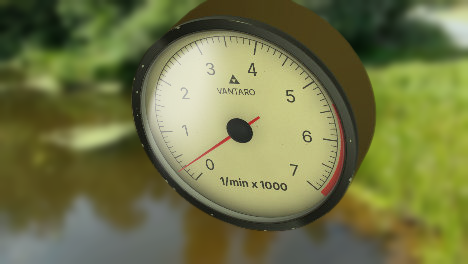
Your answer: 300 (rpm)
